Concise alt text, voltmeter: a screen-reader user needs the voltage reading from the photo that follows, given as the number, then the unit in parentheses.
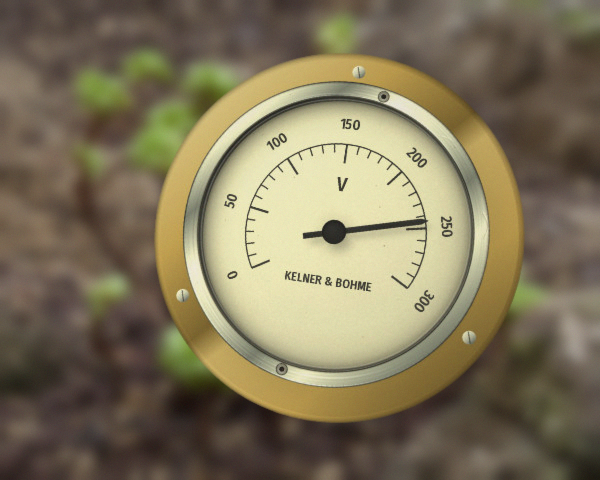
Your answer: 245 (V)
